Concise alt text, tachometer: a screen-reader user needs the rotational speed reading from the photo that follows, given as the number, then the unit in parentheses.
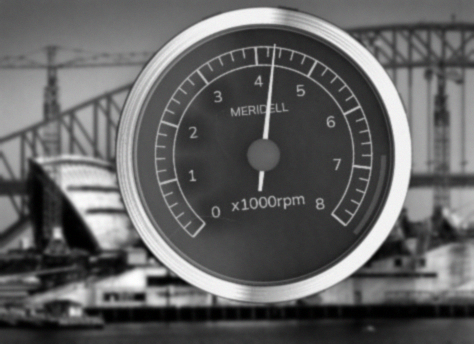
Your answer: 4300 (rpm)
